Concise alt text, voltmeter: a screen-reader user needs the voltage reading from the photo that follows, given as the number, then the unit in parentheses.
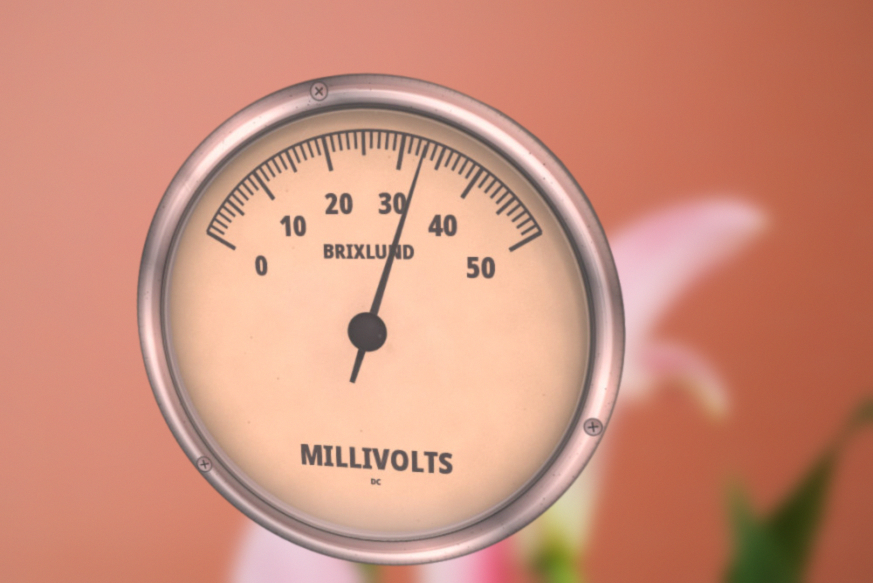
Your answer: 33 (mV)
